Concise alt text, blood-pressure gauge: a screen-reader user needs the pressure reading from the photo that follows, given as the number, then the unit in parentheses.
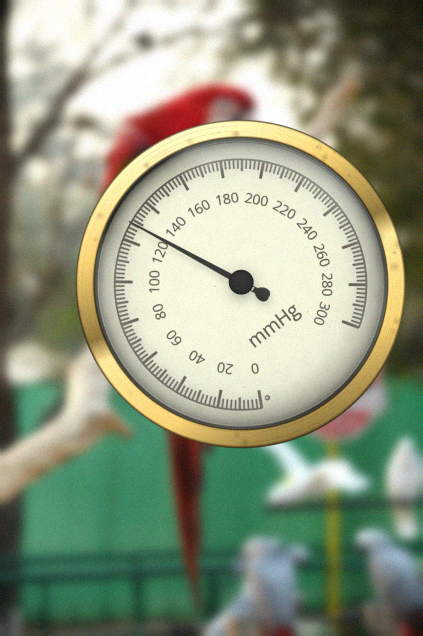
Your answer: 128 (mmHg)
